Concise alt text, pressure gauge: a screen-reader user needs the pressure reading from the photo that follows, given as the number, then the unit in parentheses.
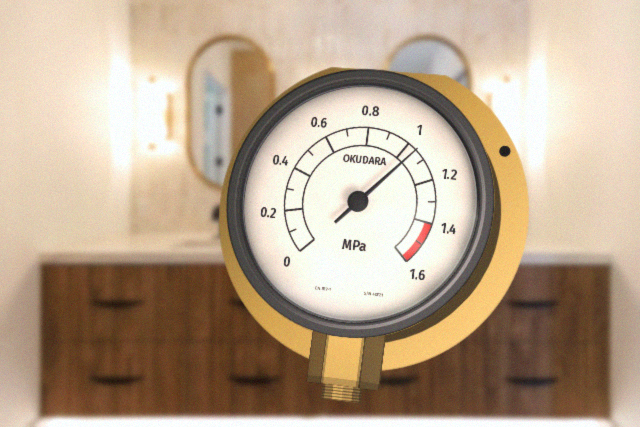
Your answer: 1.05 (MPa)
